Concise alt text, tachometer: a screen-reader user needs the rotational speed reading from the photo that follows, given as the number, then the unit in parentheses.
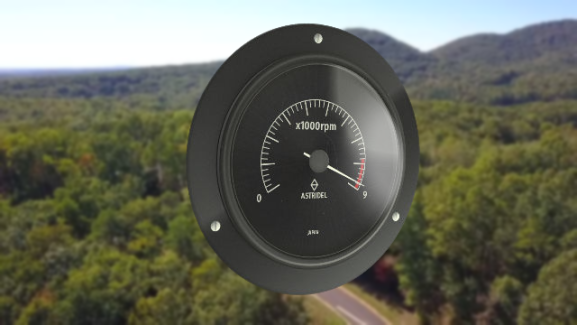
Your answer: 8800 (rpm)
